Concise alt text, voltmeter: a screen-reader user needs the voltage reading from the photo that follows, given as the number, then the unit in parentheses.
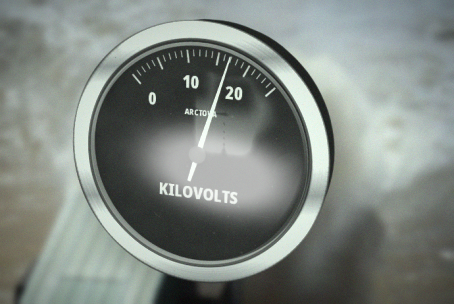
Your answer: 17 (kV)
